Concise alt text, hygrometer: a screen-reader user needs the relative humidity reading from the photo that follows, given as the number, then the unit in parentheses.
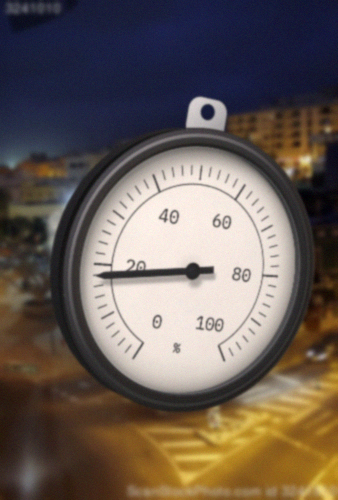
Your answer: 18 (%)
